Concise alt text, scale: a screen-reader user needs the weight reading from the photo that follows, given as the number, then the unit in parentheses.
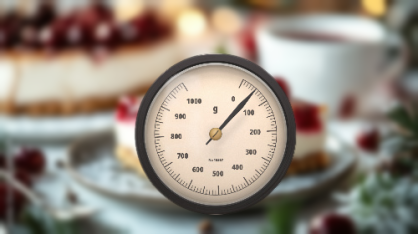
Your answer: 50 (g)
